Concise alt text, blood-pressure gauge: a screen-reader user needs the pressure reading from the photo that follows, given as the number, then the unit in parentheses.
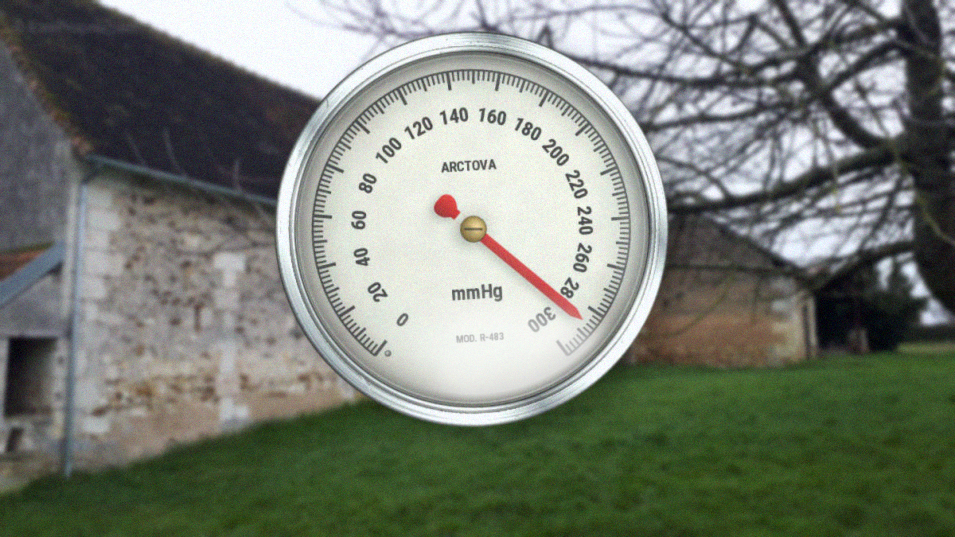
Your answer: 286 (mmHg)
